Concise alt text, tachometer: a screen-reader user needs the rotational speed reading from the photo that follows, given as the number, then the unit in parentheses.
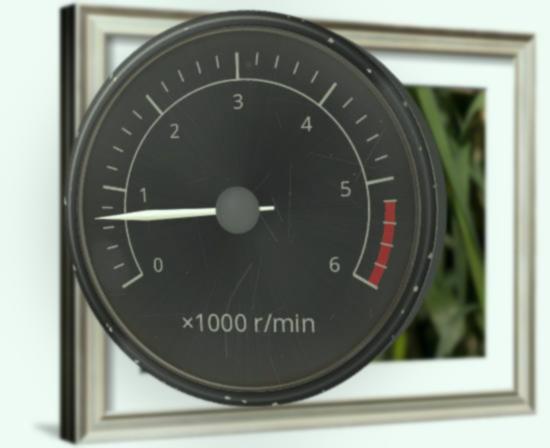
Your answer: 700 (rpm)
